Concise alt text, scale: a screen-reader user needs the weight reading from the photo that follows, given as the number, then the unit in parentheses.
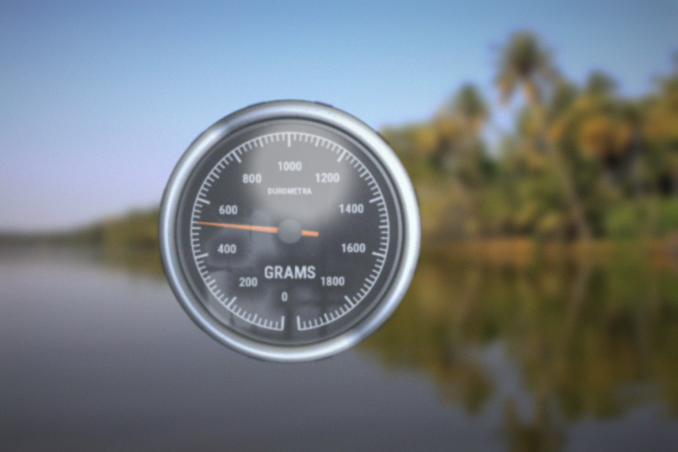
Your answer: 520 (g)
